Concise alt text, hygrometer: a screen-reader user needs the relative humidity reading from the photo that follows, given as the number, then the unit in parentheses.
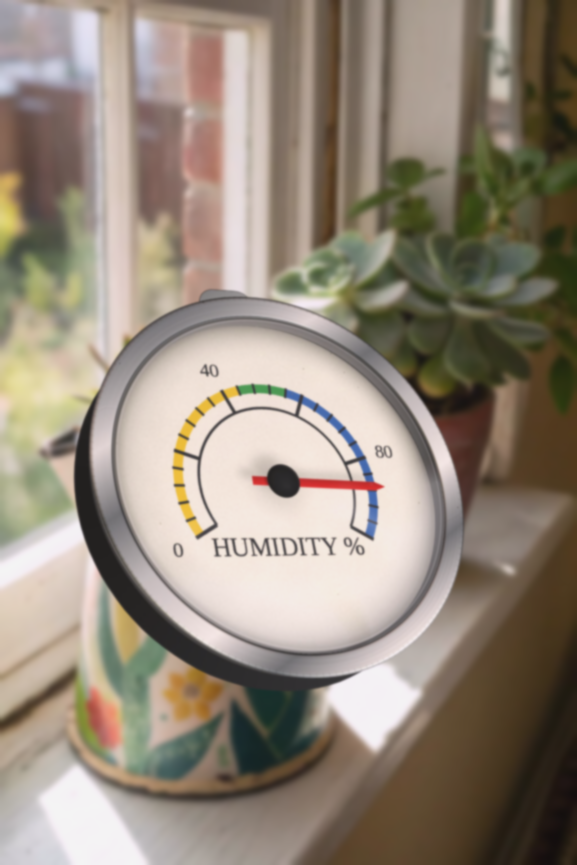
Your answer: 88 (%)
